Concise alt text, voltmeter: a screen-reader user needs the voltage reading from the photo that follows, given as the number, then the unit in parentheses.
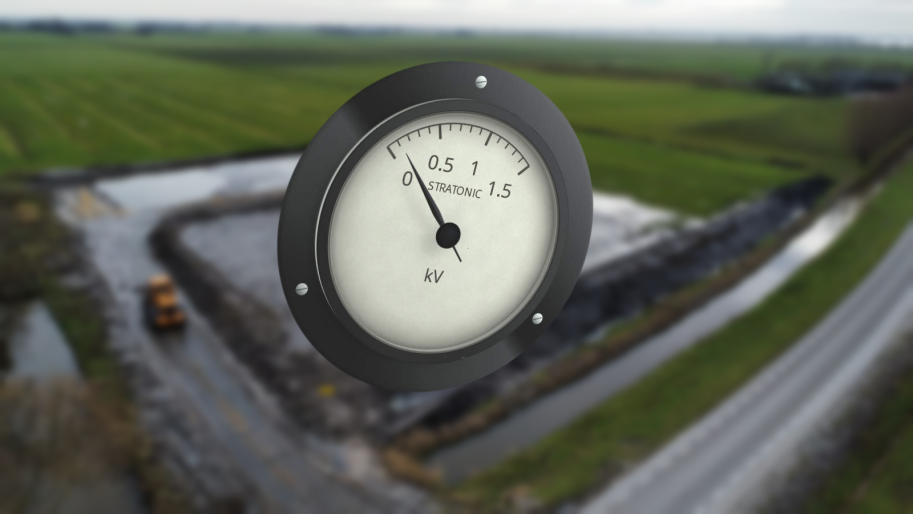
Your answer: 0.1 (kV)
